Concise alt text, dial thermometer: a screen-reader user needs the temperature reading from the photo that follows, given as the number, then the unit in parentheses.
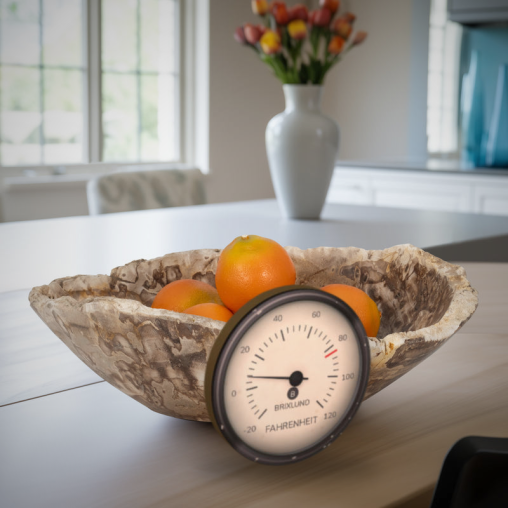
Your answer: 8 (°F)
